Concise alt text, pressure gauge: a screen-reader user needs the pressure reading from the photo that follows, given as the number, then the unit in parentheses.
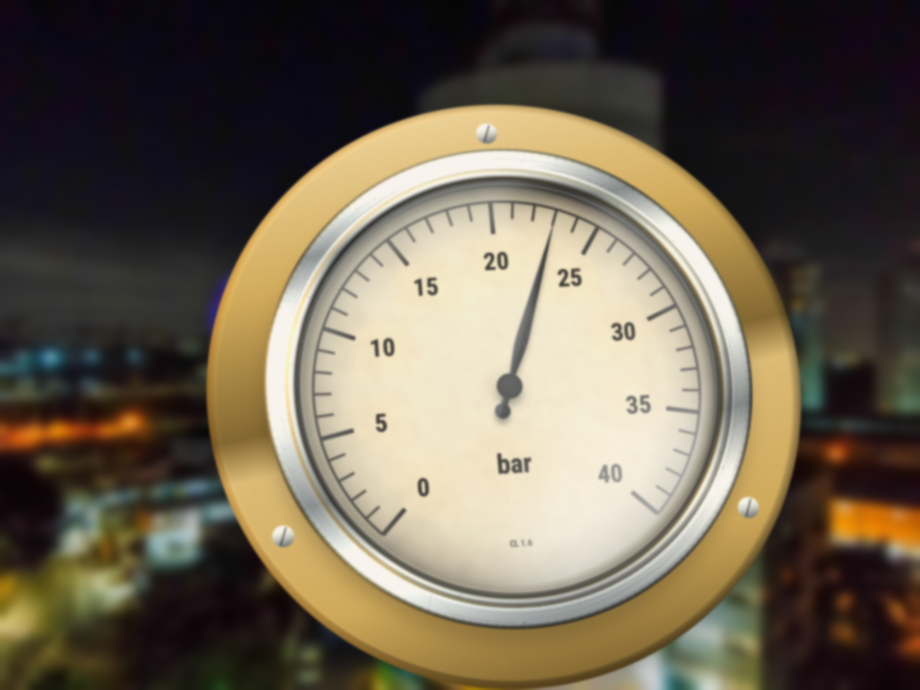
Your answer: 23 (bar)
